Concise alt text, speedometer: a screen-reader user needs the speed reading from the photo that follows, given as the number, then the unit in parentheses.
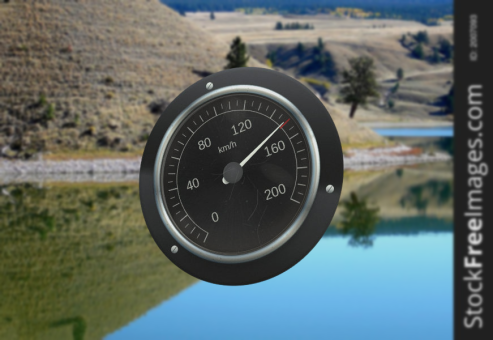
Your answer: 150 (km/h)
